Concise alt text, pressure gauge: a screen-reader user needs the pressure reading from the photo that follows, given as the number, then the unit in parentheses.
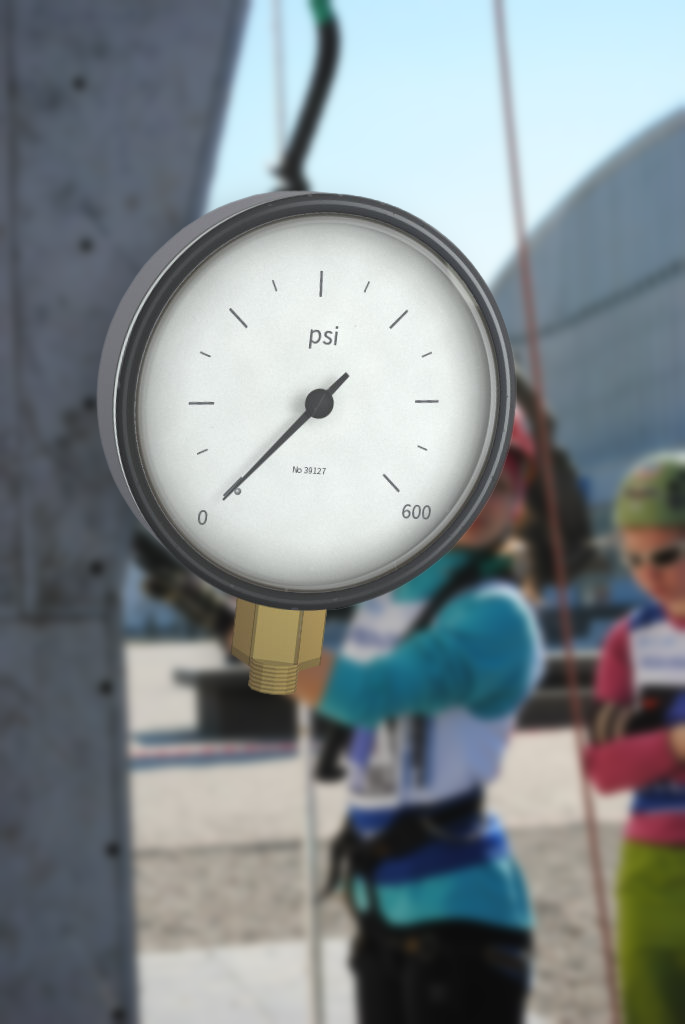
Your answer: 0 (psi)
